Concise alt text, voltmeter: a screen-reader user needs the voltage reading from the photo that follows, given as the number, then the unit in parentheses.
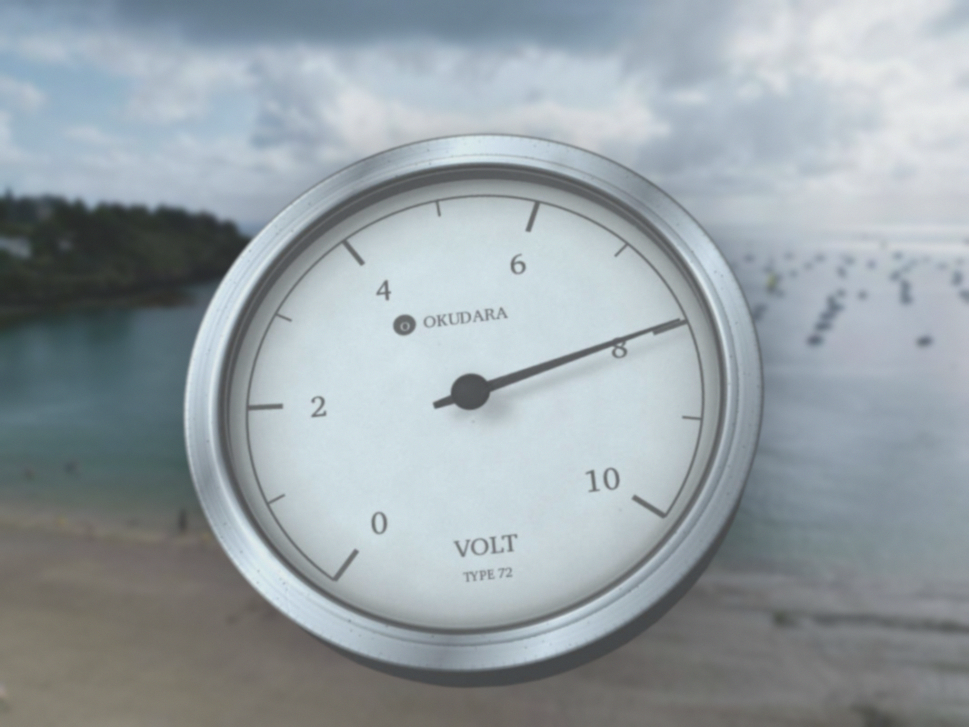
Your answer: 8 (V)
